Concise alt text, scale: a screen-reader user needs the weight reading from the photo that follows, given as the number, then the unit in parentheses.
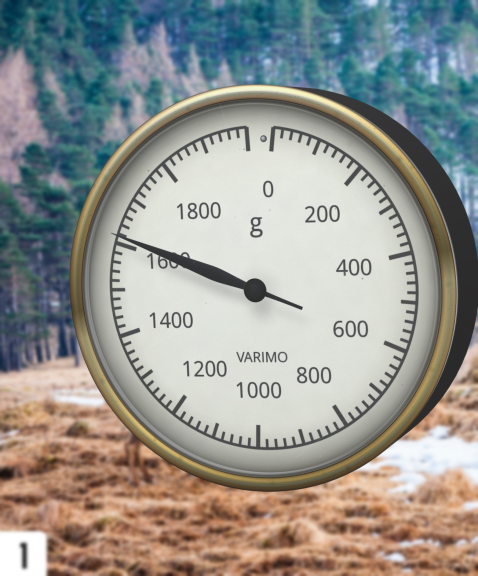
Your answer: 1620 (g)
